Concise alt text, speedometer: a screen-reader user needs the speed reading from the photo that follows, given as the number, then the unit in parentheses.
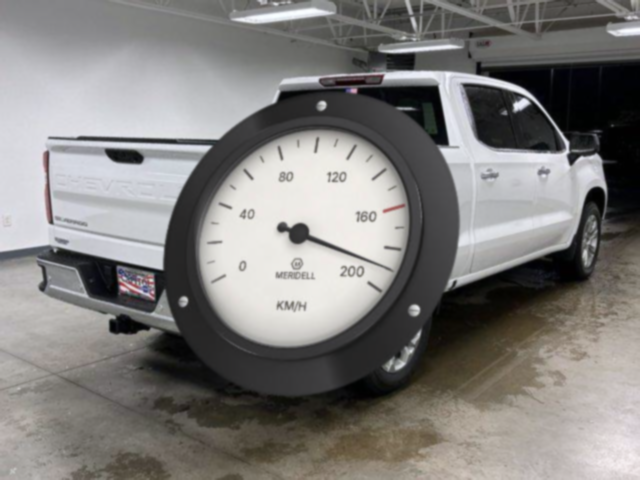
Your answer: 190 (km/h)
